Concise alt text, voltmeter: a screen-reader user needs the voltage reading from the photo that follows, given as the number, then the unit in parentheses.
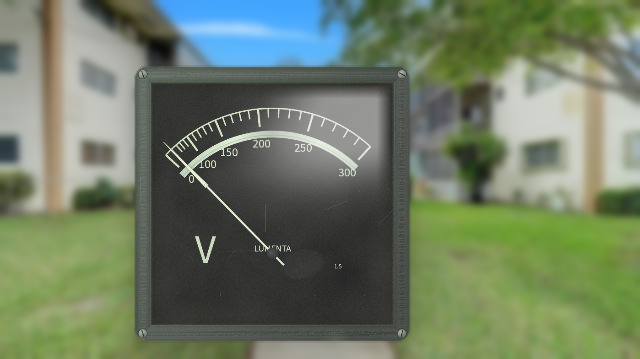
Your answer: 50 (V)
